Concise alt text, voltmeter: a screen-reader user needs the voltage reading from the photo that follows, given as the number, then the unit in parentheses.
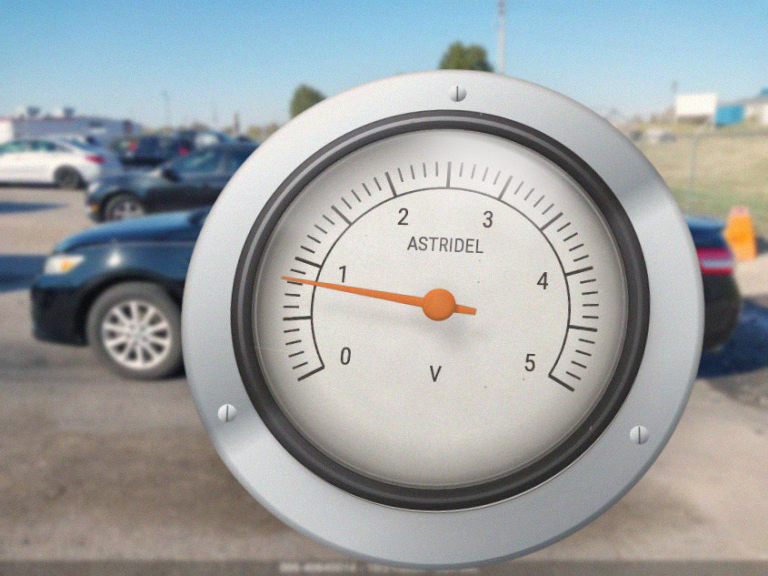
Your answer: 0.8 (V)
